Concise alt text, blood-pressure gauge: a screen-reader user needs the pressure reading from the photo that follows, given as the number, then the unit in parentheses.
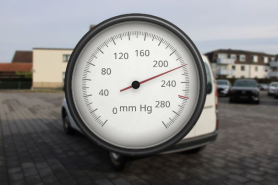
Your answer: 220 (mmHg)
